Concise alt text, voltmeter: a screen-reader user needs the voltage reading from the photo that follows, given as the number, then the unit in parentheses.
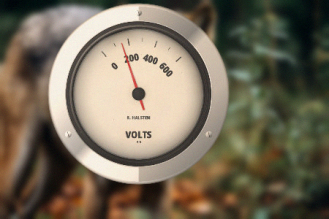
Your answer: 150 (V)
